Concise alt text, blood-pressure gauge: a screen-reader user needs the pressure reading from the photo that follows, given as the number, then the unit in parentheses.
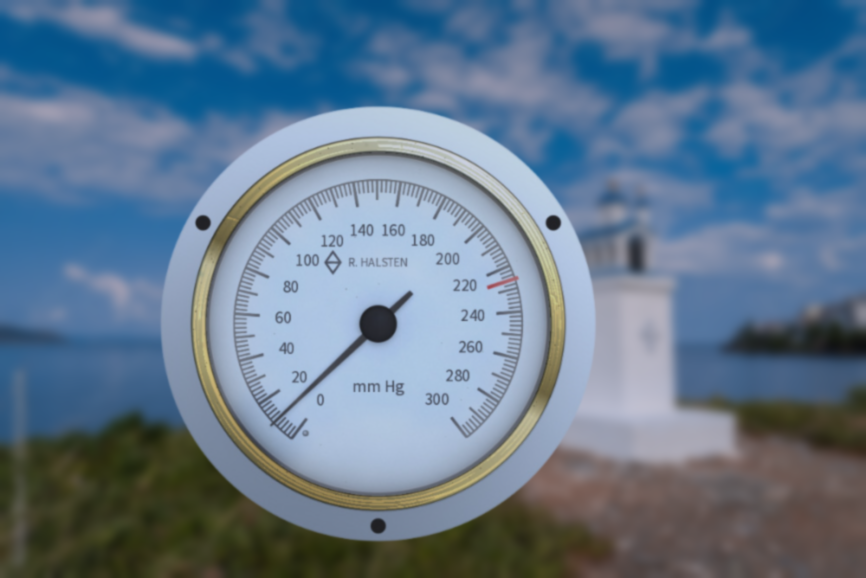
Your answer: 10 (mmHg)
